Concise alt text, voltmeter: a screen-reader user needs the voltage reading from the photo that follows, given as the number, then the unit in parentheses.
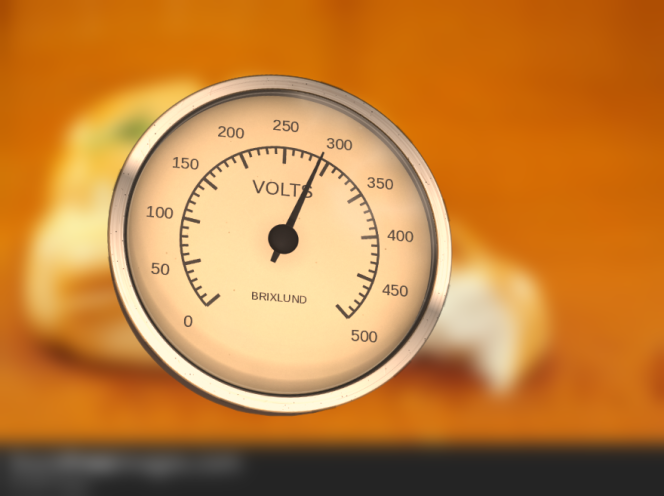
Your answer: 290 (V)
